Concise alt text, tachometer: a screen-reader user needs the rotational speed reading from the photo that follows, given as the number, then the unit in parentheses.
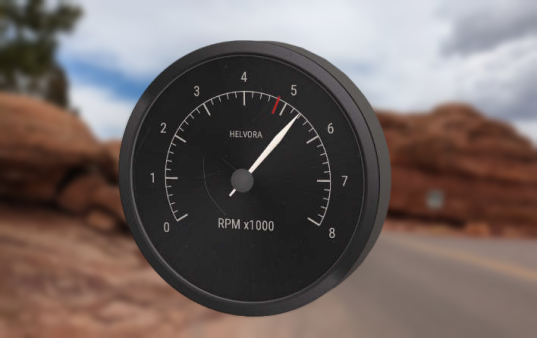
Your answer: 5400 (rpm)
